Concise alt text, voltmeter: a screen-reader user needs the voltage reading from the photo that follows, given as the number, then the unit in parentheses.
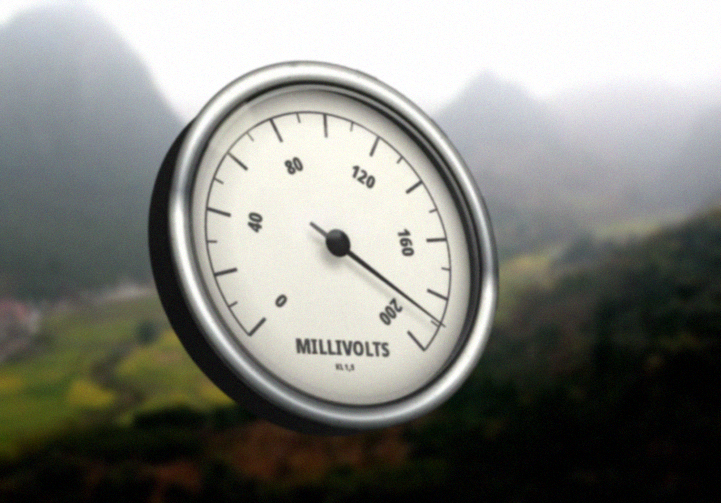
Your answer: 190 (mV)
